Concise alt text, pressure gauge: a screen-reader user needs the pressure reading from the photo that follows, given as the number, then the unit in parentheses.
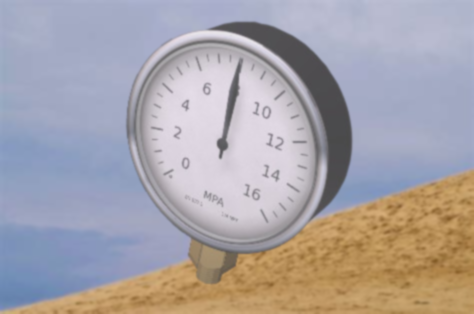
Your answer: 8 (MPa)
